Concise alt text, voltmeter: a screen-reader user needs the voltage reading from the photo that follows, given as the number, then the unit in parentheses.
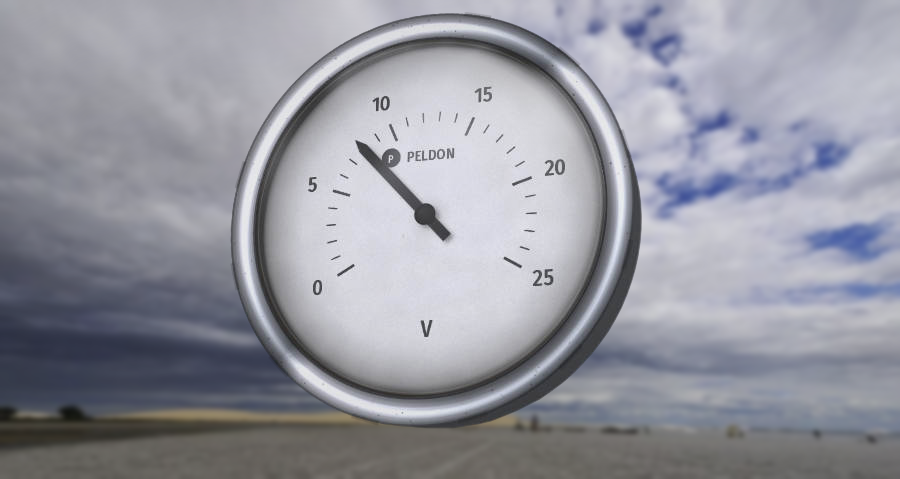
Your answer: 8 (V)
